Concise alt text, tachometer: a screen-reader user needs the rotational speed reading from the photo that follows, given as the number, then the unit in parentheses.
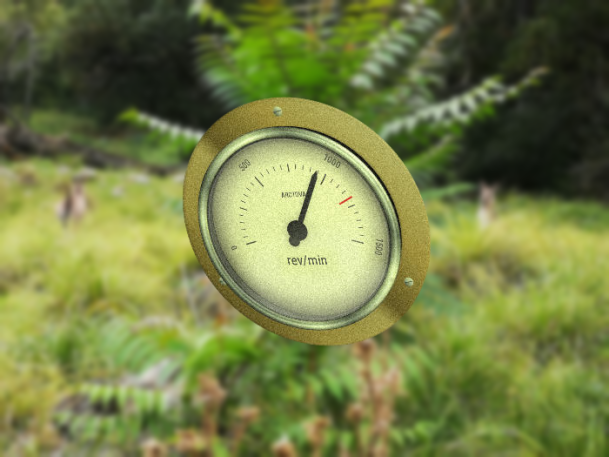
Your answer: 950 (rpm)
